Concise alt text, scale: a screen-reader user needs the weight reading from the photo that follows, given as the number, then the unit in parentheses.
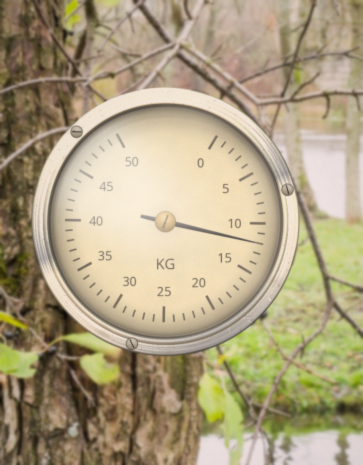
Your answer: 12 (kg)
